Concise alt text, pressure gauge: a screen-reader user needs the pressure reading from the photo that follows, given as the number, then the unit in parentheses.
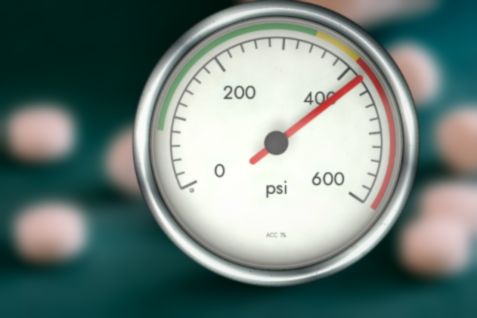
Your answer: 420 (psi)
